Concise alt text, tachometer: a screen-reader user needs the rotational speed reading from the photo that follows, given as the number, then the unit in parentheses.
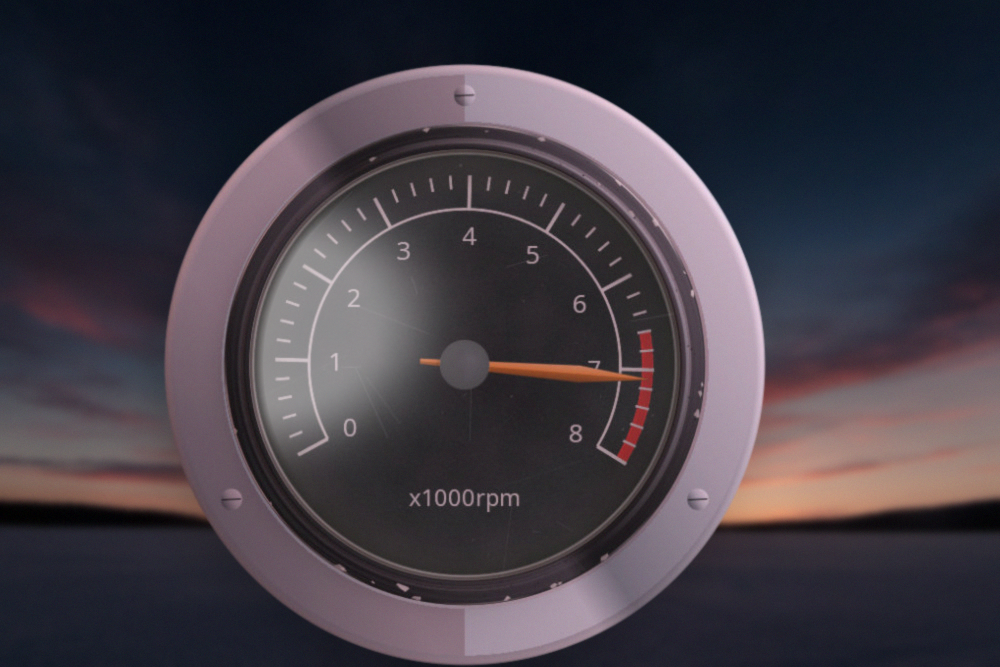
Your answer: 7100 (rpm)
